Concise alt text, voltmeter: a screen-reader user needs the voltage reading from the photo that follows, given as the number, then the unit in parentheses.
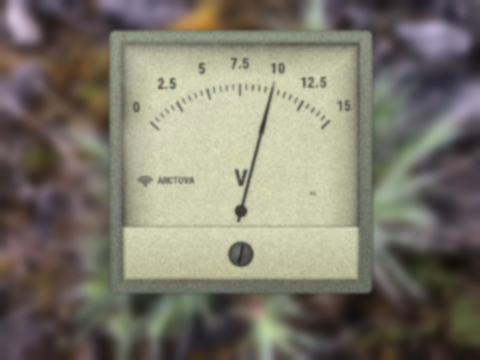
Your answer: 10 (V)
